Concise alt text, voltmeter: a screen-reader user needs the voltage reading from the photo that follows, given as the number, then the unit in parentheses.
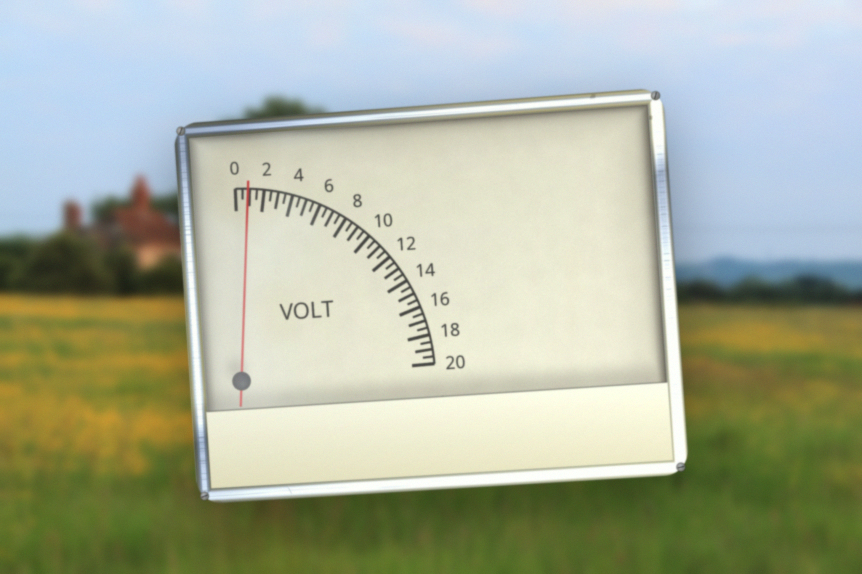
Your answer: 1 (V)
